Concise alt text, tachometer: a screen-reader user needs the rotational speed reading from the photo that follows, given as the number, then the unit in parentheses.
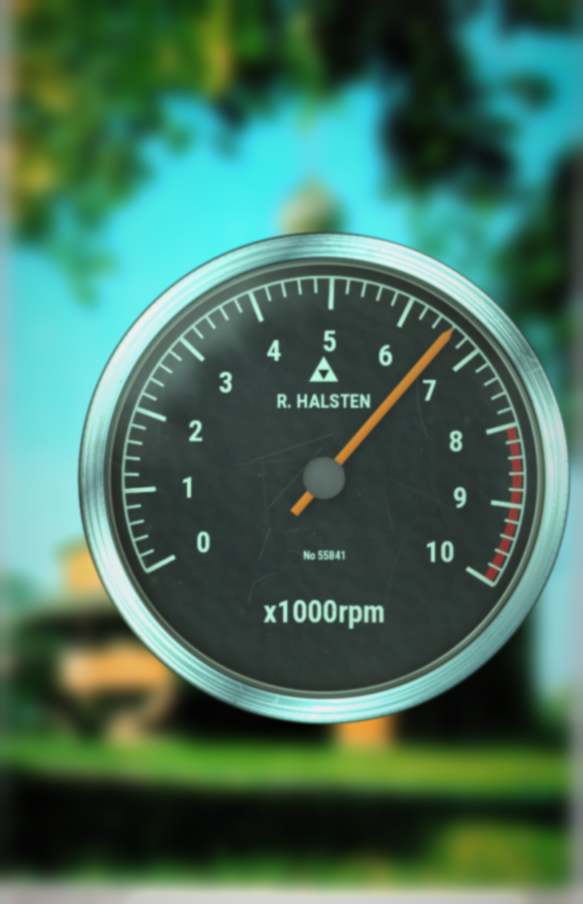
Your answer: 6600 (rpm)
